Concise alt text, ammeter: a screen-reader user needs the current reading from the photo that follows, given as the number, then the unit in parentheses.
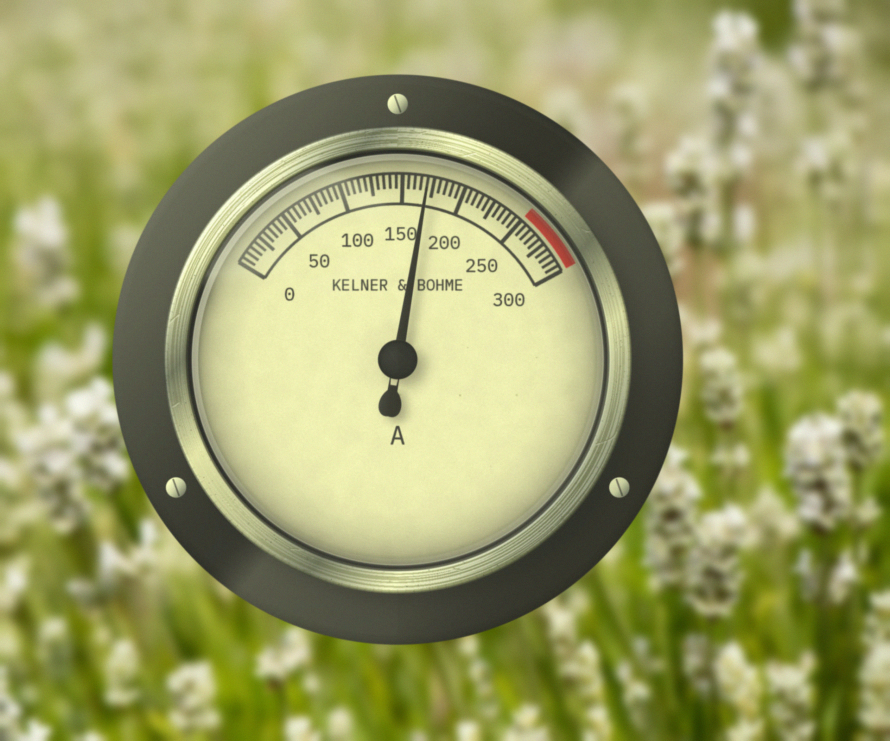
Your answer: 170 (A)
